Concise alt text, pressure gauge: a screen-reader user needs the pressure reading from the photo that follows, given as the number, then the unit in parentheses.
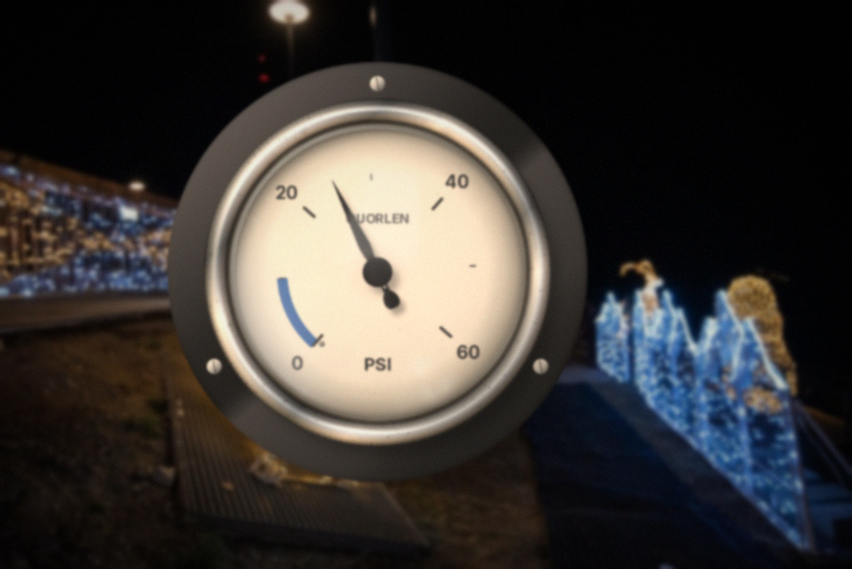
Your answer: 25 (psi)
